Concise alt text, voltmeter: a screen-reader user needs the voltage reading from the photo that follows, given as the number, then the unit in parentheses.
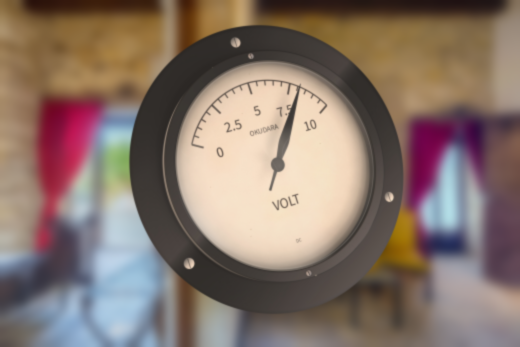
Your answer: 8 (V)
